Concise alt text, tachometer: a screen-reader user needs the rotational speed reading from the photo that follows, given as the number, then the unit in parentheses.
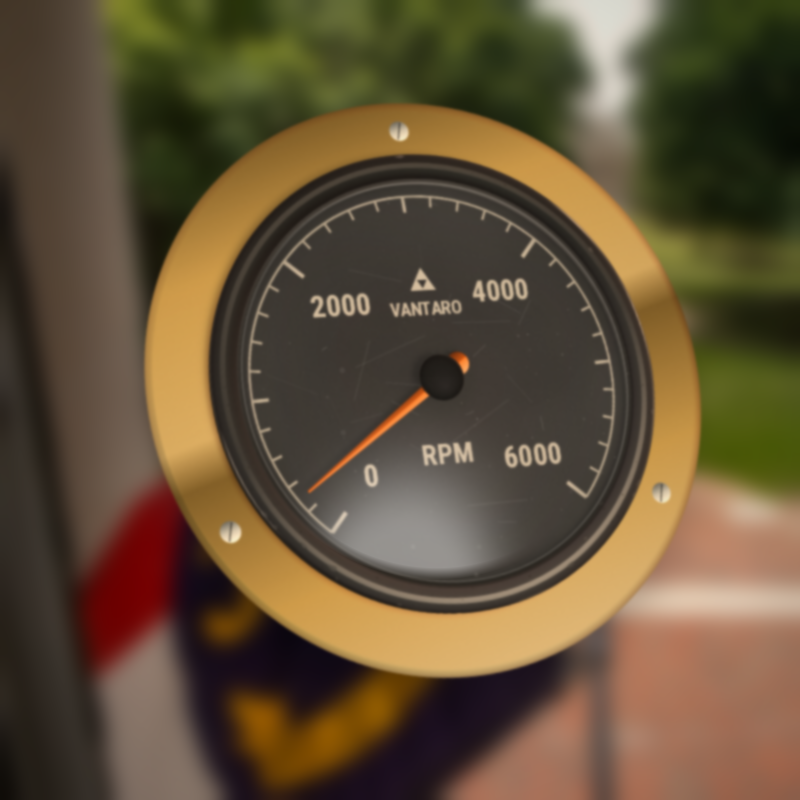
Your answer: 300 (rpm)
